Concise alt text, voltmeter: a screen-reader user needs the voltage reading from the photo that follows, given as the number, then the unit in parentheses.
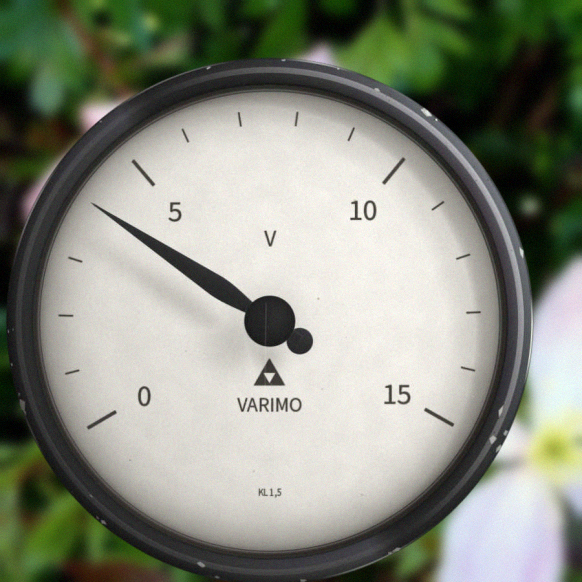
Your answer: 4 (V)
